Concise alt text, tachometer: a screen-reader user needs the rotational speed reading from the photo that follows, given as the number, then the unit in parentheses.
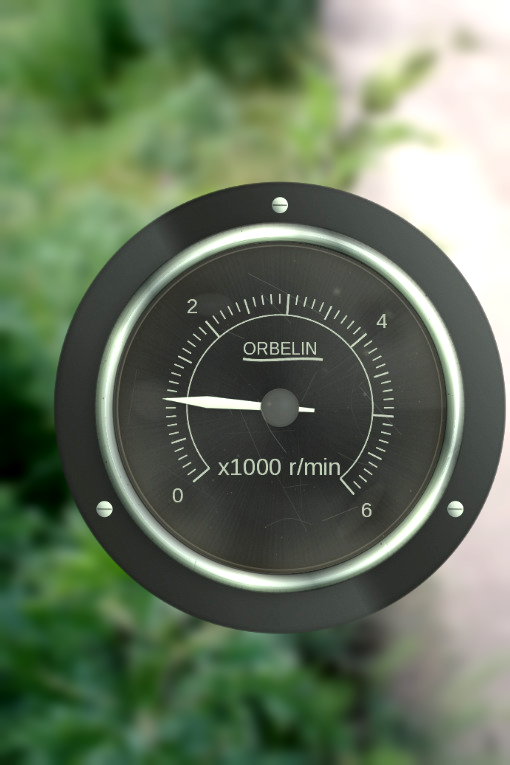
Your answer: 1000 (rpm)
